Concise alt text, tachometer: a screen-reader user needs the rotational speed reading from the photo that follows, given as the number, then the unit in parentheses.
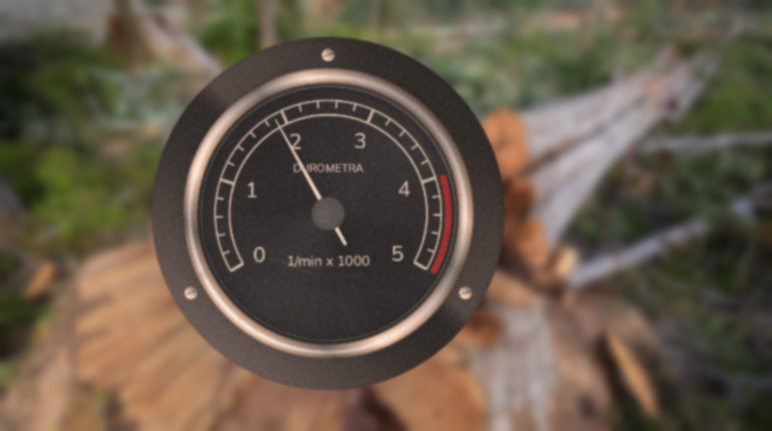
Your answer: 1900 (rpm)
